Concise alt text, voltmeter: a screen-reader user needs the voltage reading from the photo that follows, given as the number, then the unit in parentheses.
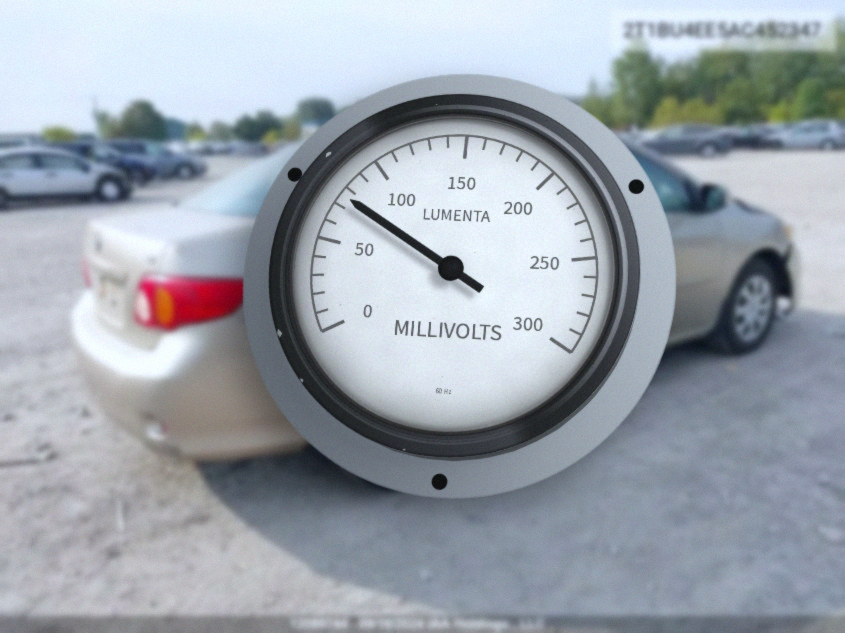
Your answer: 75 (mV)
